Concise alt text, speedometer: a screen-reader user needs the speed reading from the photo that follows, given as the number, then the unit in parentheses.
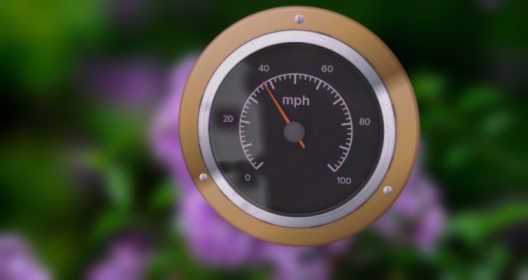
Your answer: 38 (mph)
